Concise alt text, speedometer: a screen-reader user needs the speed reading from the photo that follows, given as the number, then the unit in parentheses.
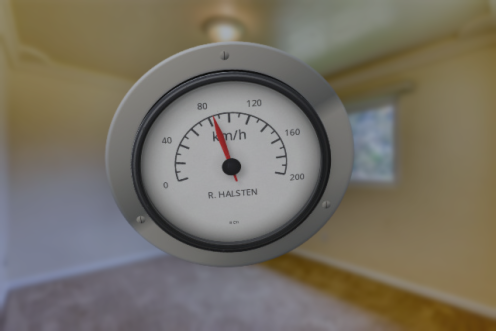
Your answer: 85 (km/h)
